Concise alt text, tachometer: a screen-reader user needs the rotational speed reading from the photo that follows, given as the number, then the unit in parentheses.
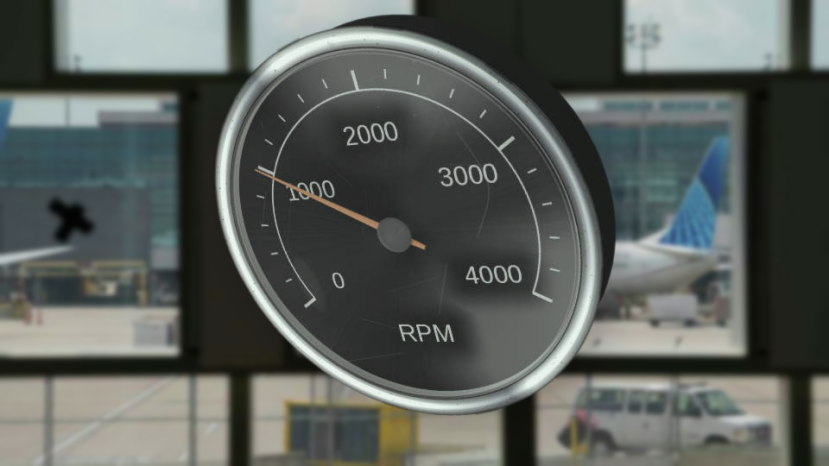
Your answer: 1000 (rpm)
